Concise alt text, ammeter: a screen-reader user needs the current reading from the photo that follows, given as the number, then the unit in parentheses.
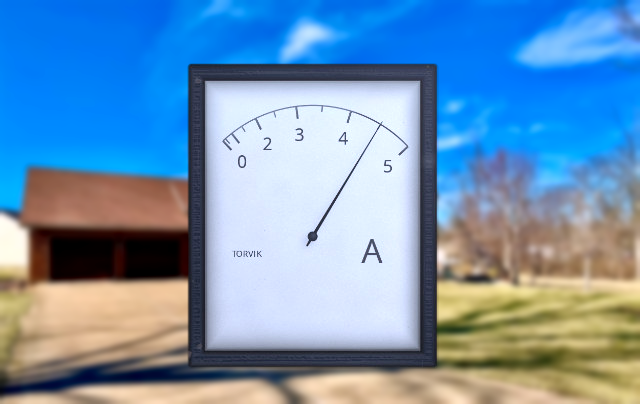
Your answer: 4.5 (A)
